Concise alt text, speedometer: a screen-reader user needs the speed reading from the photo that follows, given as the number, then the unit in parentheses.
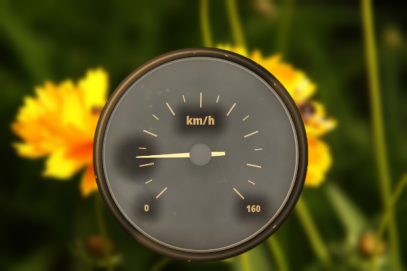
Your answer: 25 (km/h)
